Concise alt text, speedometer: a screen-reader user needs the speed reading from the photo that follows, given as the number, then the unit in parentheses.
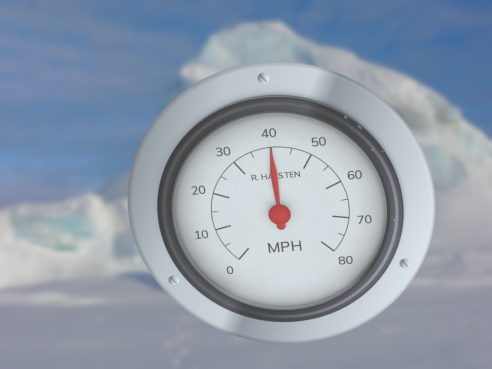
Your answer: 40 (mph)
